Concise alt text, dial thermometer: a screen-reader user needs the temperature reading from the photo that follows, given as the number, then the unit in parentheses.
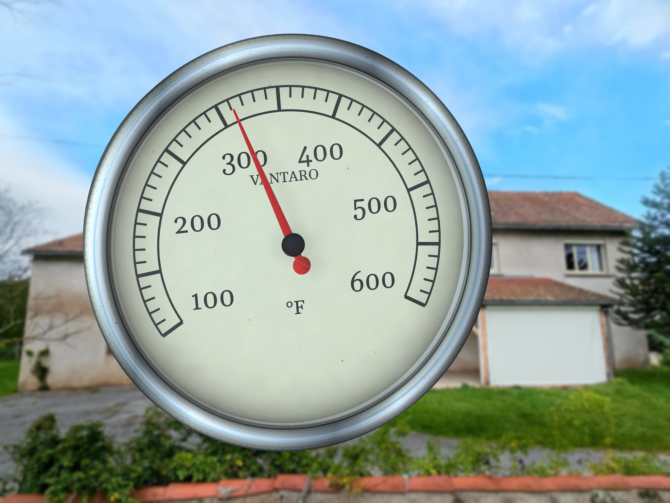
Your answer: 310 (°F)
